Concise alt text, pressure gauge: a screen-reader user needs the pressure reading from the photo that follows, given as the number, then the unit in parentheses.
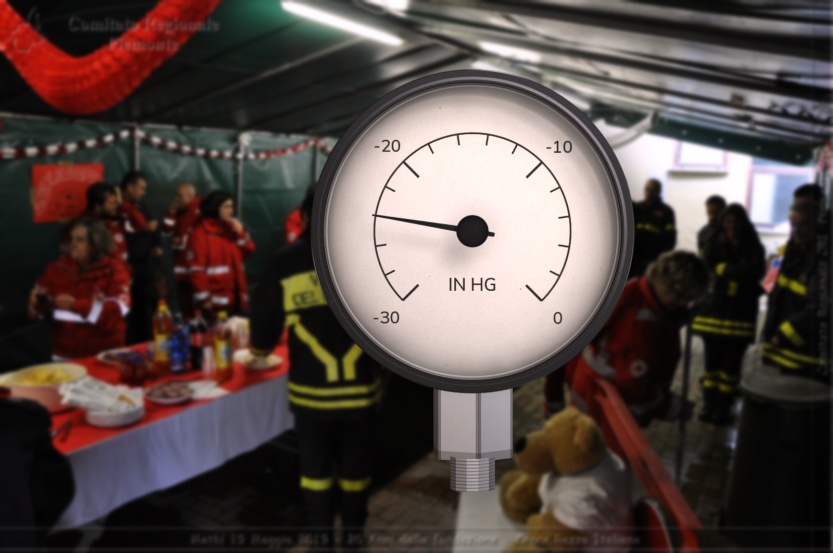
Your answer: -24 (inHg)
